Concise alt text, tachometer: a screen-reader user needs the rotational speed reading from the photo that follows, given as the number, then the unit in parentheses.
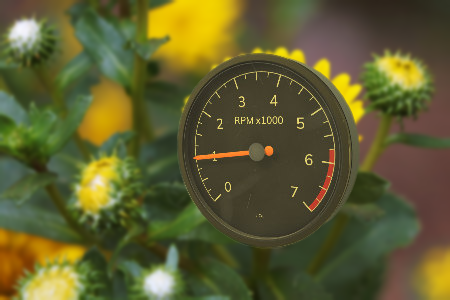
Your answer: 1000 (rpm)
